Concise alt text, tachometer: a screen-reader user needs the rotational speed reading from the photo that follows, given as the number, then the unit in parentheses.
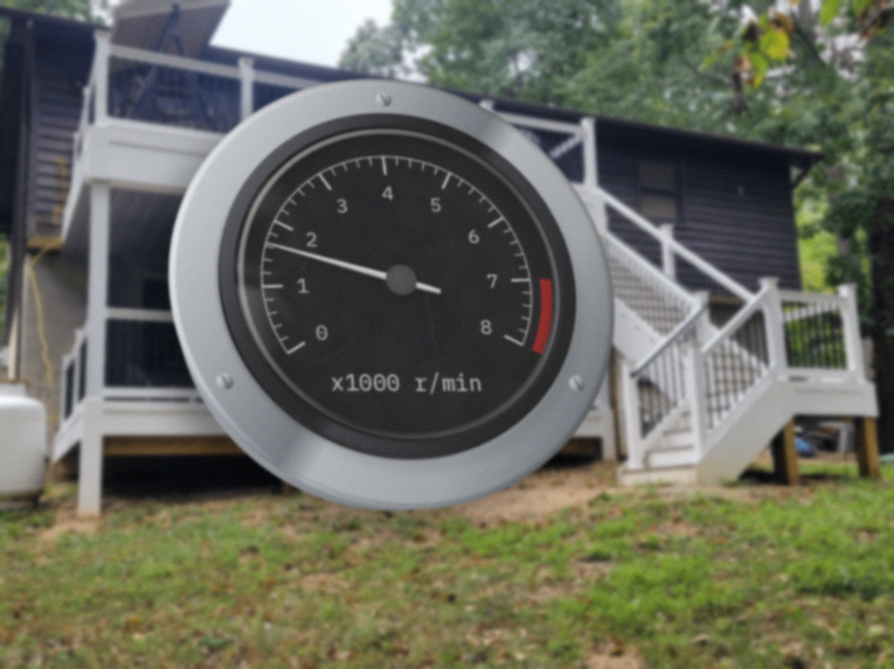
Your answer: 1600 (rpm)
